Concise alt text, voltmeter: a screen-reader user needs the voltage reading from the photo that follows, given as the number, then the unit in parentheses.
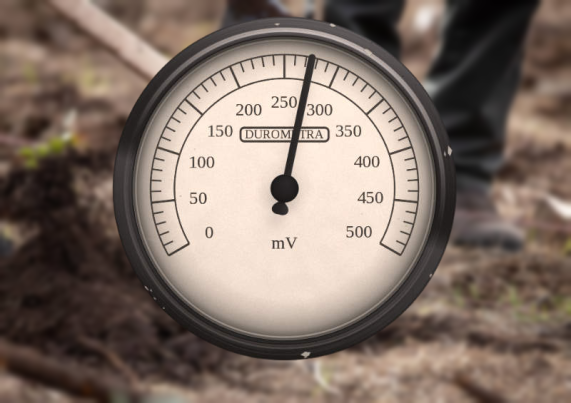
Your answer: 275 (mV)
